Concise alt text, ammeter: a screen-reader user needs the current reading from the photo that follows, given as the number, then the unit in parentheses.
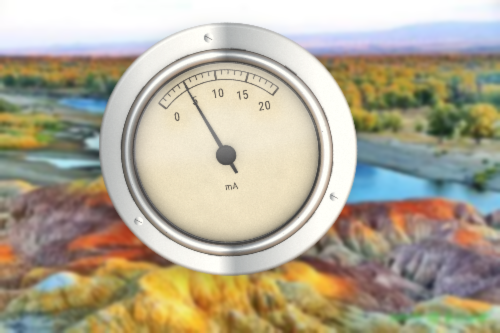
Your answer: 5 (mA)
